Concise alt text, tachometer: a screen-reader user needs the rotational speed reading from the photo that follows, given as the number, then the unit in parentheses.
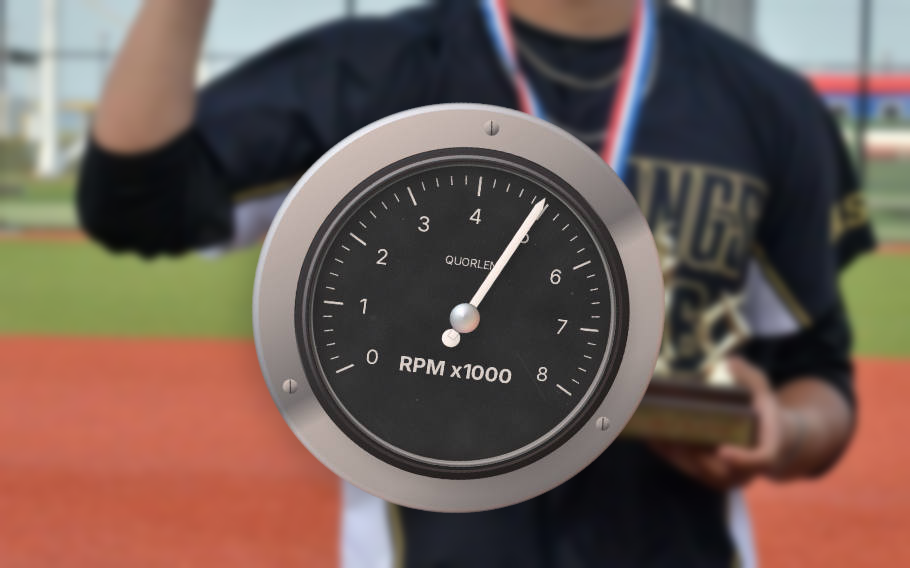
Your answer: 4900 (rpm)
